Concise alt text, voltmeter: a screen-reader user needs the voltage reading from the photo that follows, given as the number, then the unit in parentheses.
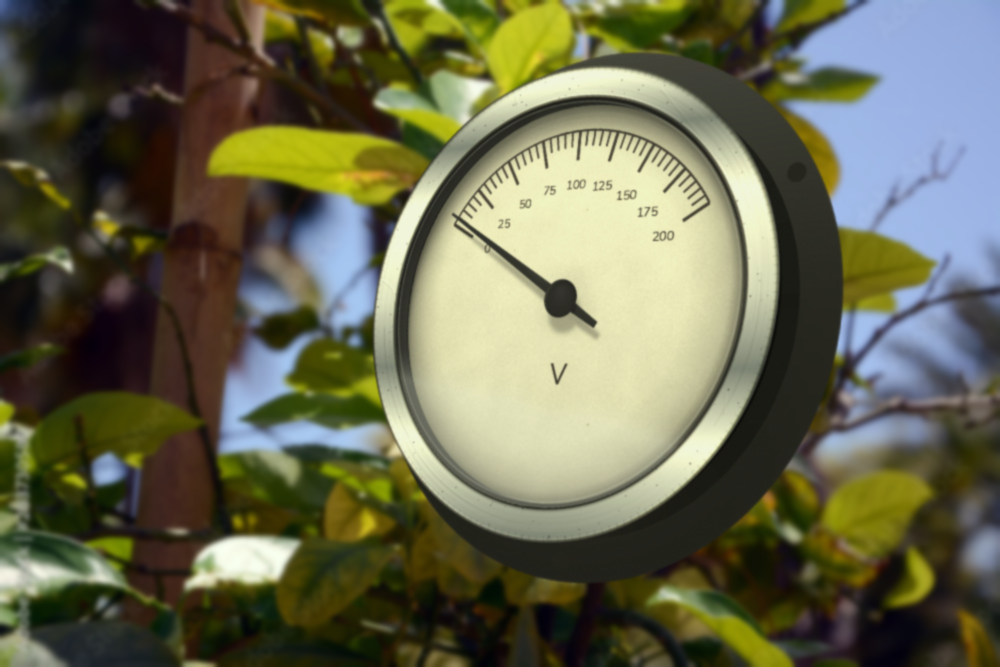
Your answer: 5 (V)
